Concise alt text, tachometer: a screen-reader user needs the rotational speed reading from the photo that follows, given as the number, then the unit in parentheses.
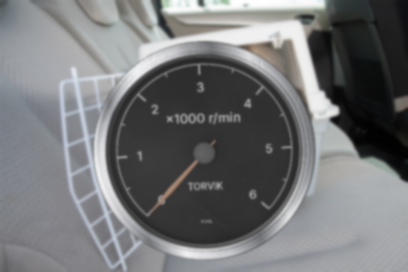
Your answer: 0 (rpm)
